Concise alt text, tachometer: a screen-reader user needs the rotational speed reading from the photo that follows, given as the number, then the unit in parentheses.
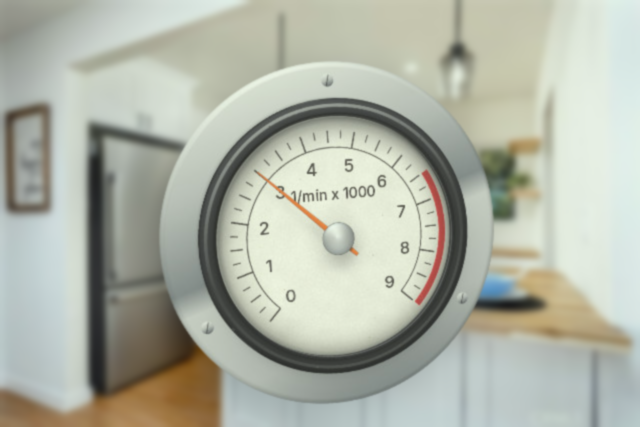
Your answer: 3000 (rpm)
